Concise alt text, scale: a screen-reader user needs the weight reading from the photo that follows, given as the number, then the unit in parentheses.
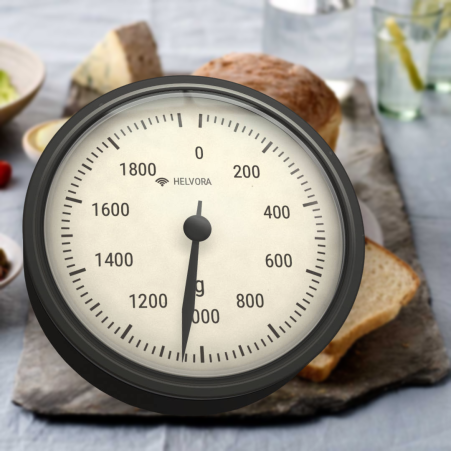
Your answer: 1050 (g)
